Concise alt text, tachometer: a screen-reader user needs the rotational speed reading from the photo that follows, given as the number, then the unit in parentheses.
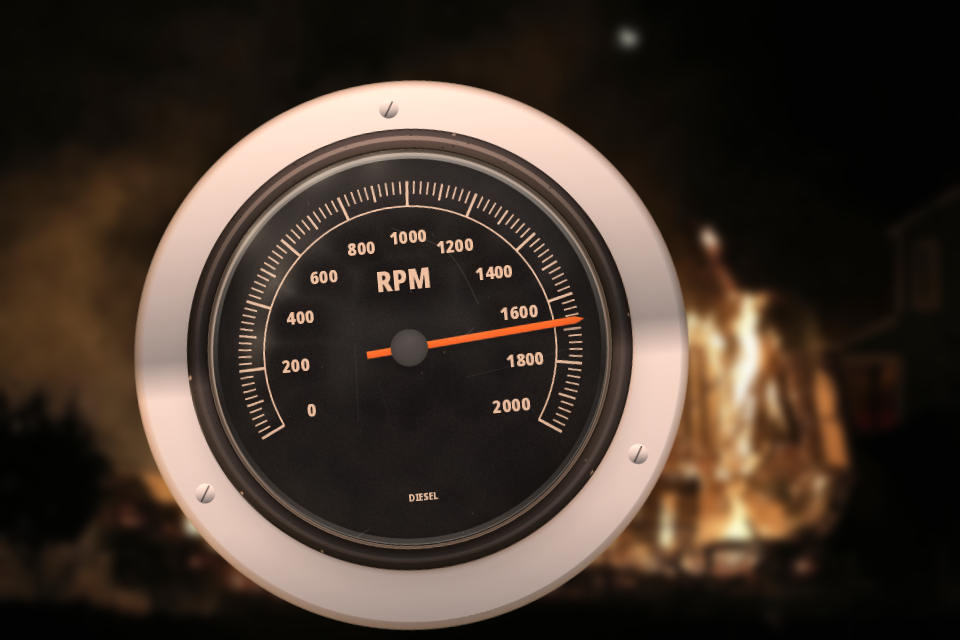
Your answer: 1680 (rpm)
